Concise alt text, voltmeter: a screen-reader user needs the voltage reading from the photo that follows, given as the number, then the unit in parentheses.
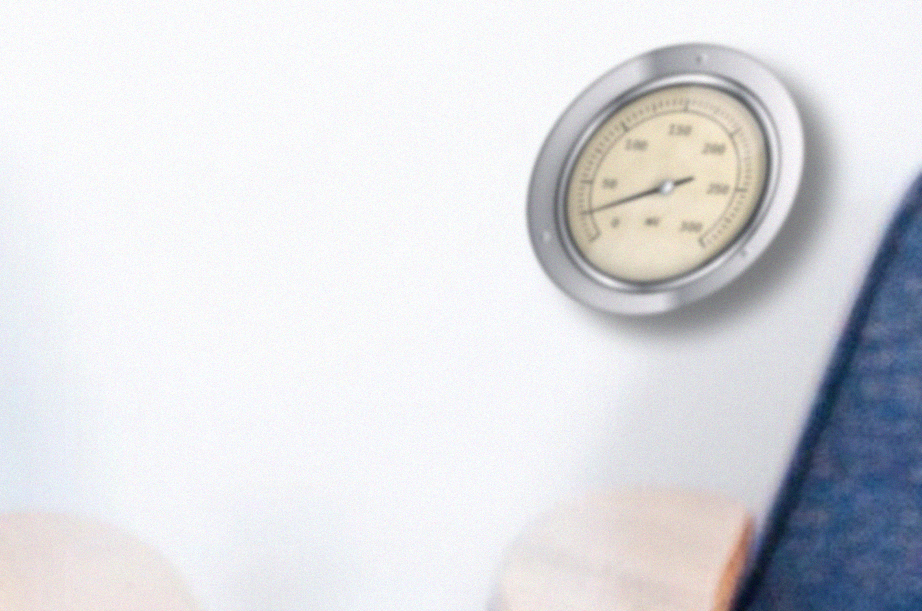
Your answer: 25 (mV)
